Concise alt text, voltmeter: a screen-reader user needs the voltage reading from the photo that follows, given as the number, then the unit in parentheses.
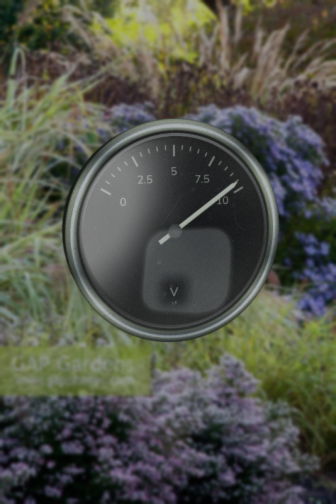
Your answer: 9.5 (V)
